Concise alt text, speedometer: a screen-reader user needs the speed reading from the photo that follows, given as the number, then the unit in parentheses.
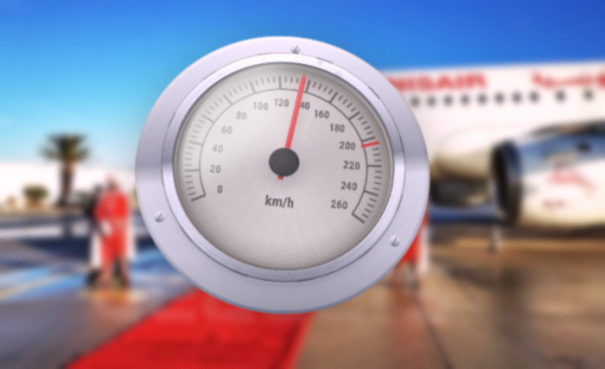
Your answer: 136 (km/h)
